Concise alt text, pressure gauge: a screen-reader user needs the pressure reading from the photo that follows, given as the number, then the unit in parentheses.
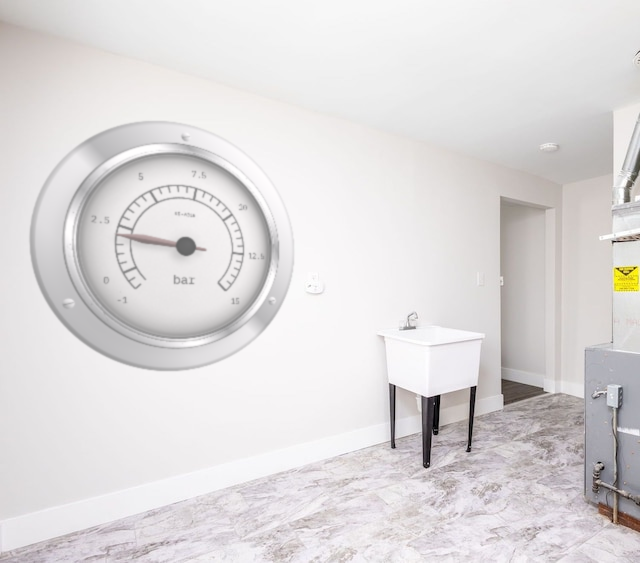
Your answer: 2 (bar)
